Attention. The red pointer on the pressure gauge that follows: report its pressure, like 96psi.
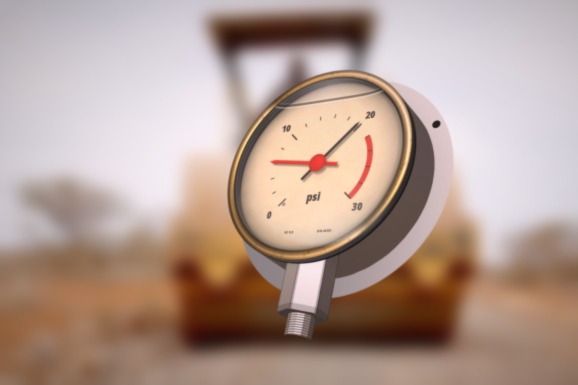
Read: 6psi
